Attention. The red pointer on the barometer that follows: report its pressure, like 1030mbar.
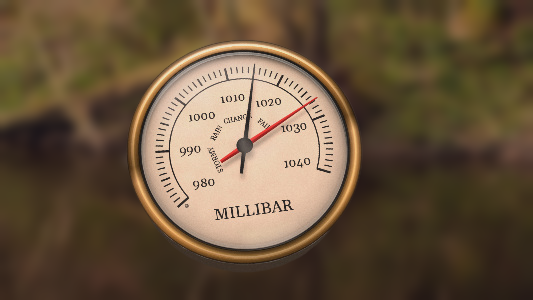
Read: 1027mbar
